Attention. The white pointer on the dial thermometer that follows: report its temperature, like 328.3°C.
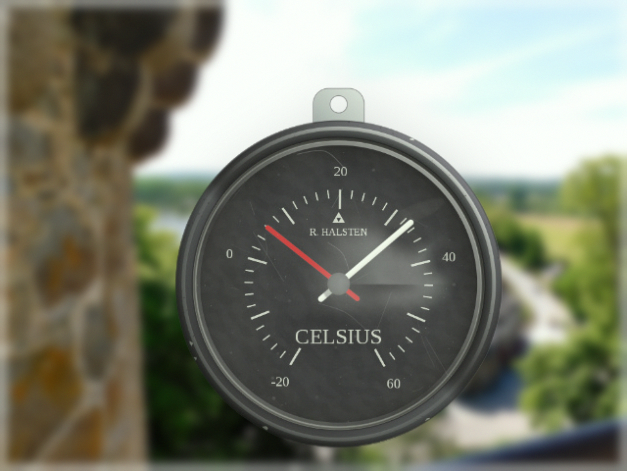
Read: 33°C
